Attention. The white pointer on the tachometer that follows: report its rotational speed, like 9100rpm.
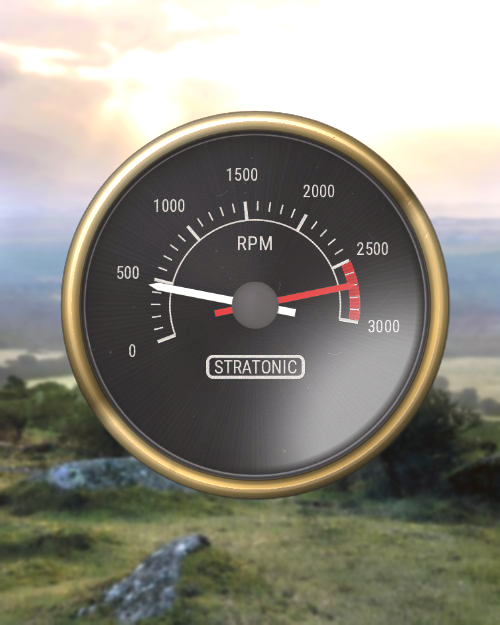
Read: 450rpm
